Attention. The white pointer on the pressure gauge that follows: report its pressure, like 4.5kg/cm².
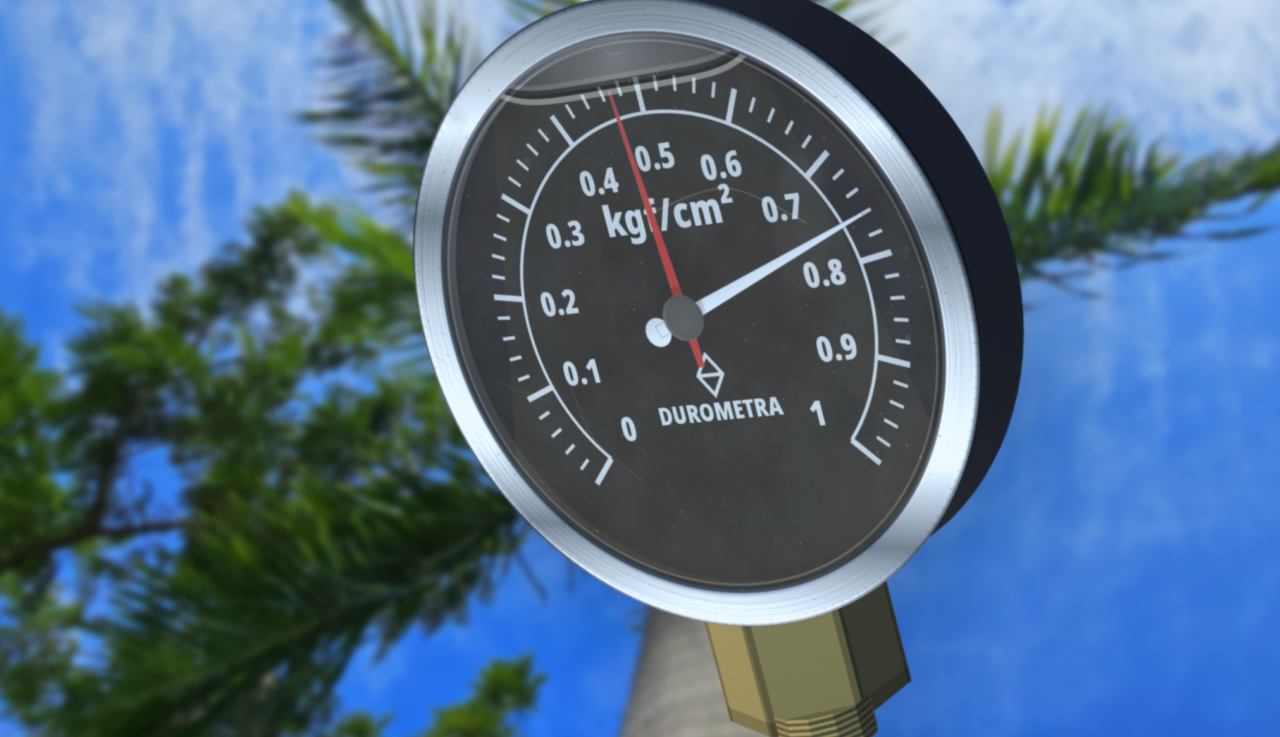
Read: 0.76kg/cm²
